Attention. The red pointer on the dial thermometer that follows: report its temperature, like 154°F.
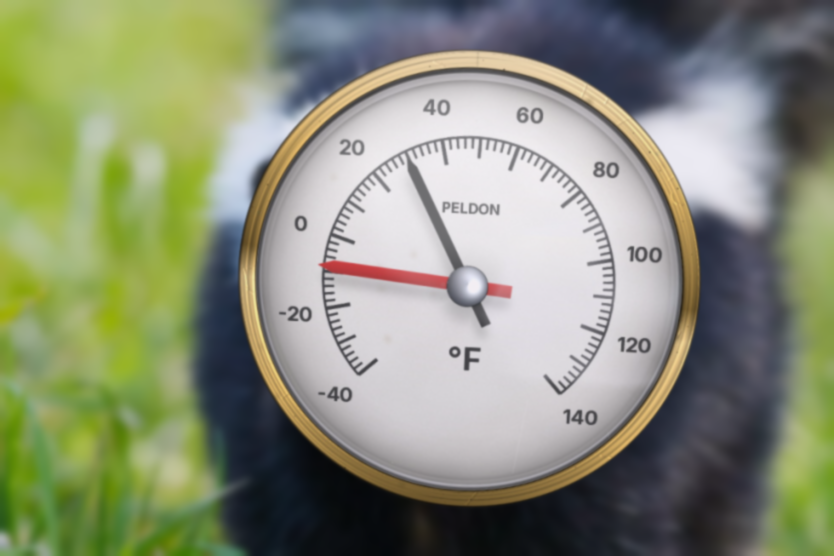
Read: -8°F
